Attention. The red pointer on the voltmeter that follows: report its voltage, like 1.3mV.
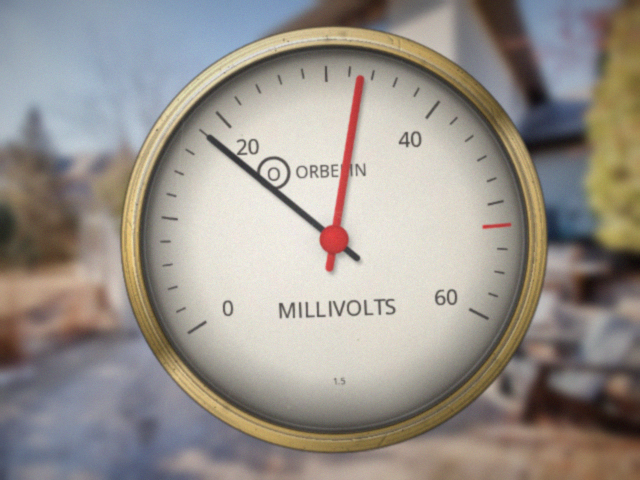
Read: 33mV
